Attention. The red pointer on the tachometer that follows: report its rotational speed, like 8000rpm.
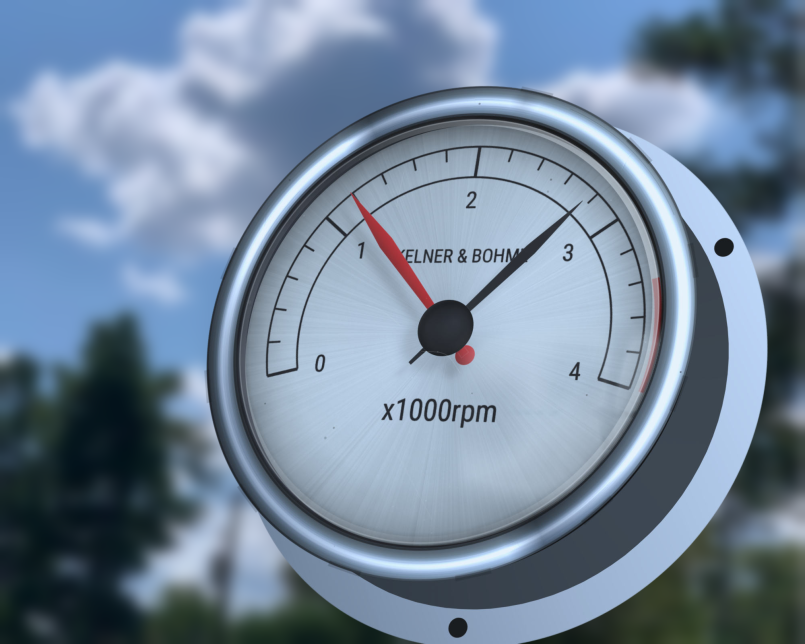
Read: 1200rpm
